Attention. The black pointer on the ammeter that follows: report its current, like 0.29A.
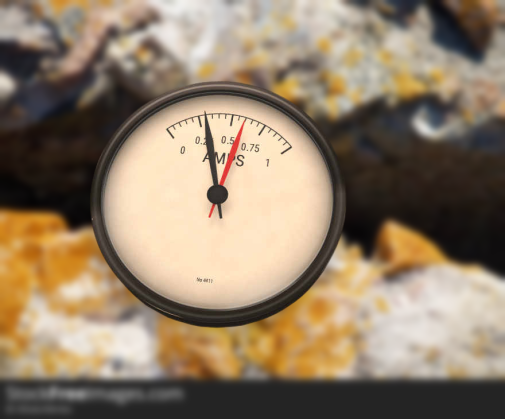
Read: 0.3A
